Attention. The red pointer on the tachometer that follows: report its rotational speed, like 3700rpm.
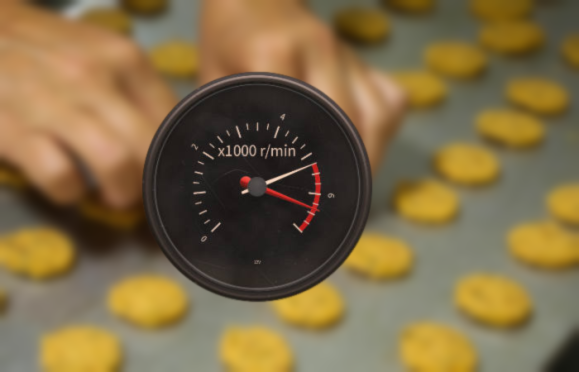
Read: 6375rpm
